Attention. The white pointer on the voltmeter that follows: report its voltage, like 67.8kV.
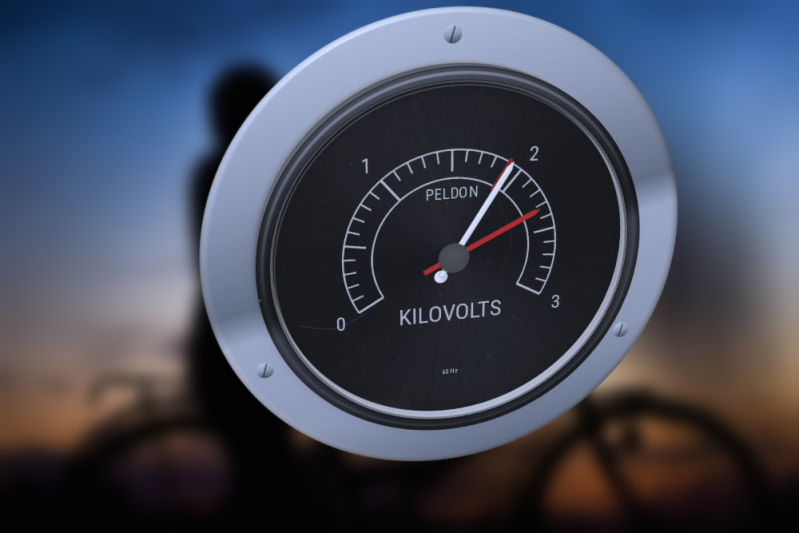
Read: 1.9kV
